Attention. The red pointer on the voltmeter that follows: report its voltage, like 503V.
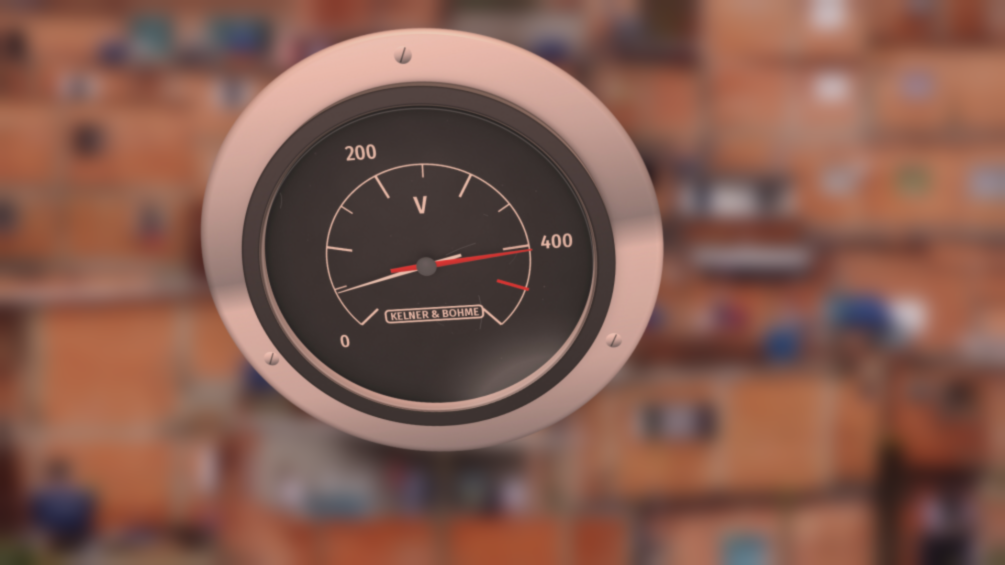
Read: 400V
